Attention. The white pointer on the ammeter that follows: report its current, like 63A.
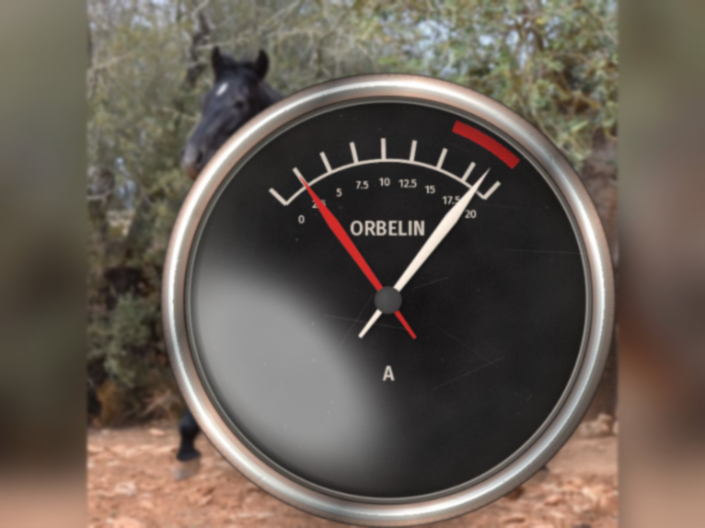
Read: 18.75A
